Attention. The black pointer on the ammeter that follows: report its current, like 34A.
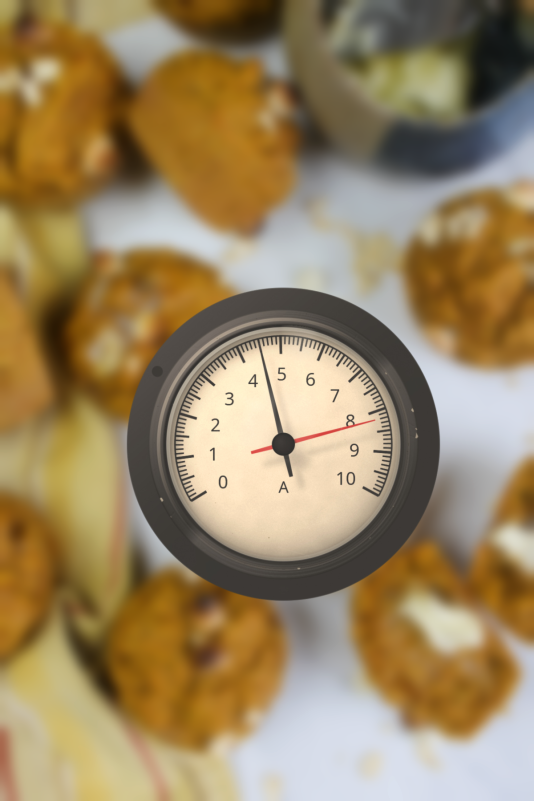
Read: 4.5A
